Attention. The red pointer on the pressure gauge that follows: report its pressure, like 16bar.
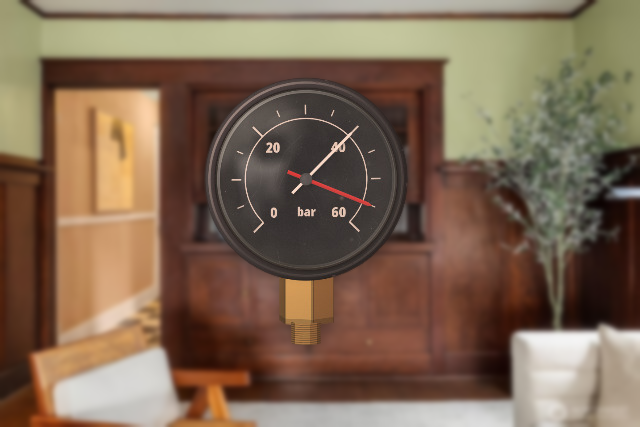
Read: 55bar
